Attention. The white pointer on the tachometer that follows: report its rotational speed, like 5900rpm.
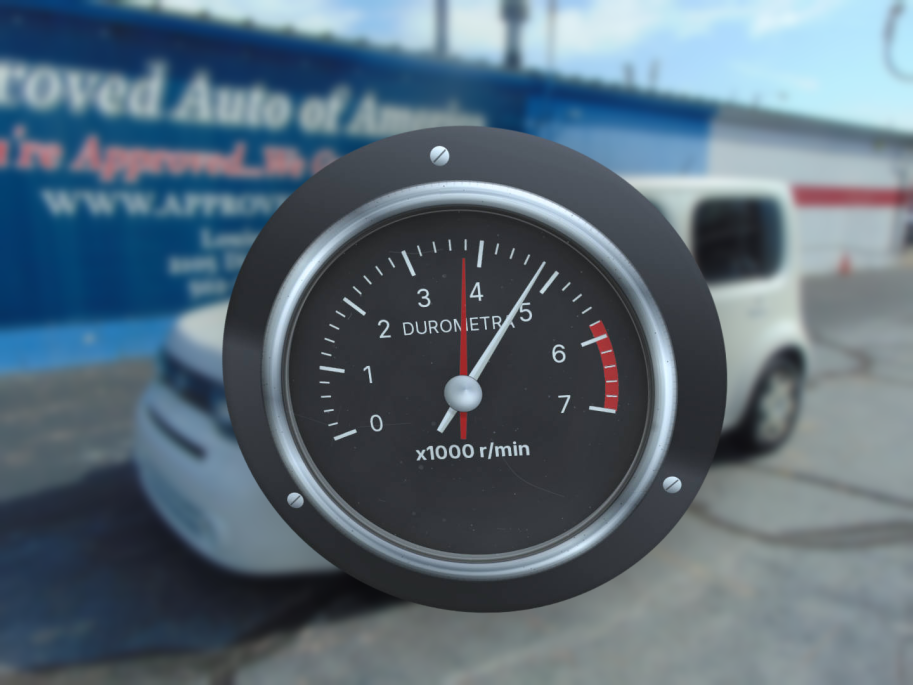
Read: 4800rpm
